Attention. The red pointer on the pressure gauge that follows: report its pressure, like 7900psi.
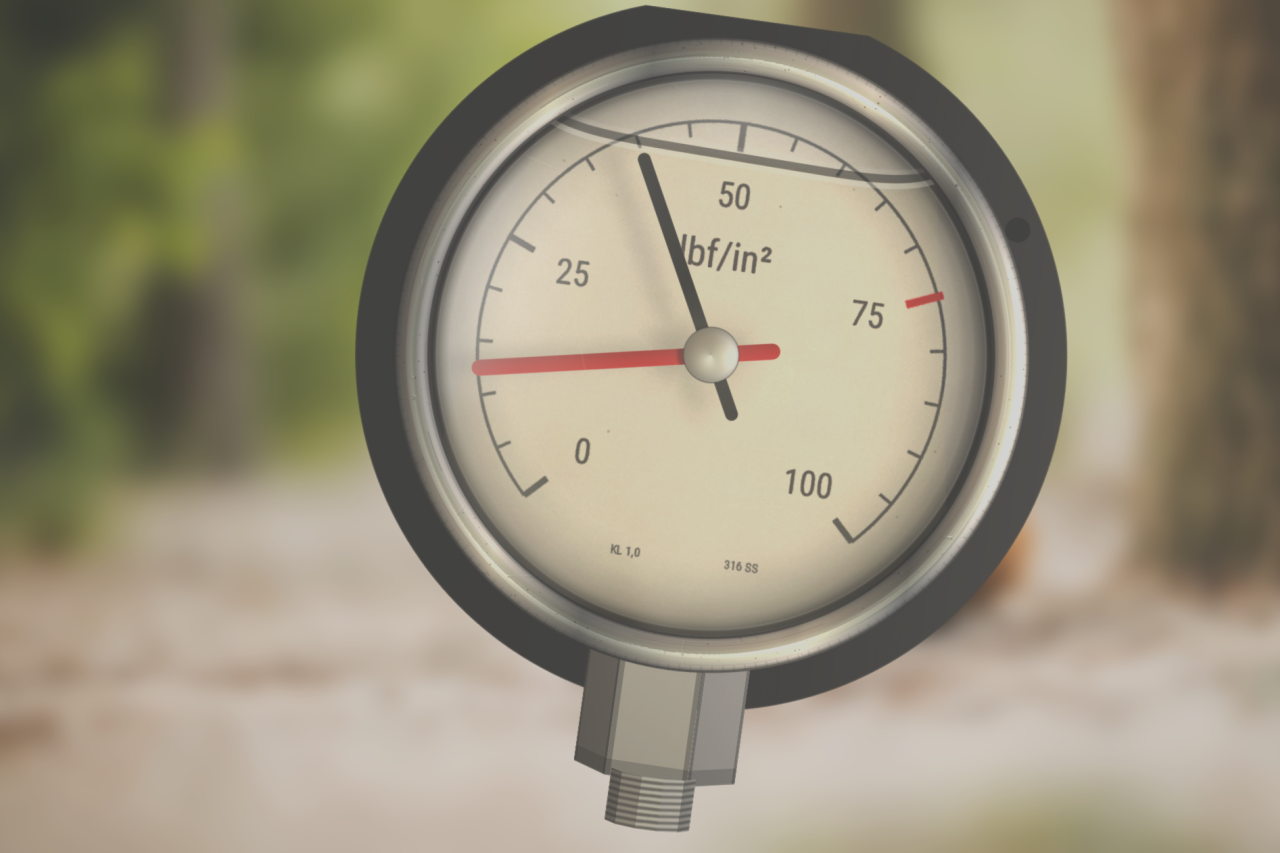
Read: 12.5psi
